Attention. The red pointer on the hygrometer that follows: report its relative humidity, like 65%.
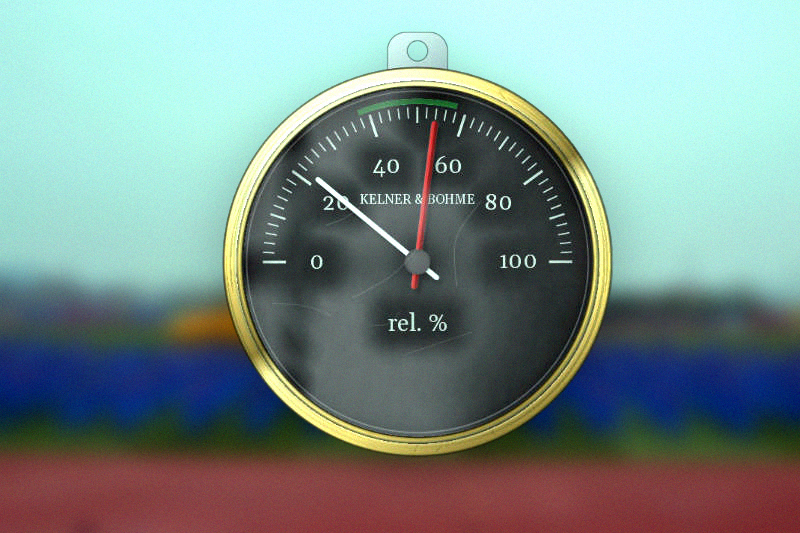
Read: 54%
